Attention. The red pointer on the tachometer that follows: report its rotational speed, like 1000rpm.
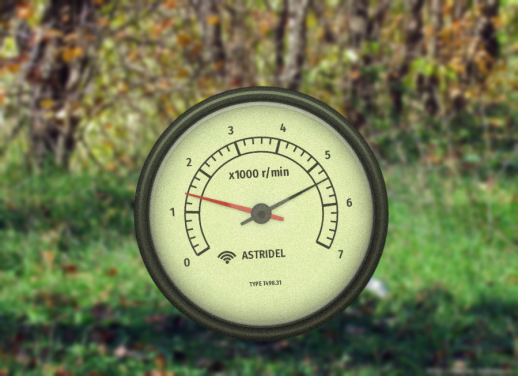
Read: 1400rpm
